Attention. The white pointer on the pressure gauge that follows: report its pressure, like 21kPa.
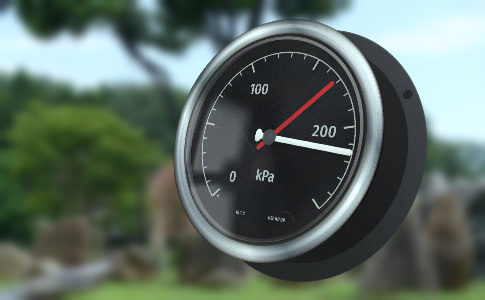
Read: 215kPa
